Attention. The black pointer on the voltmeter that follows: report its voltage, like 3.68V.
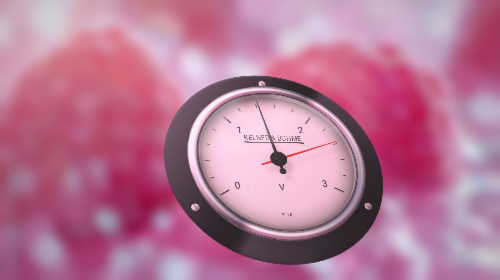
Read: 1.4V
